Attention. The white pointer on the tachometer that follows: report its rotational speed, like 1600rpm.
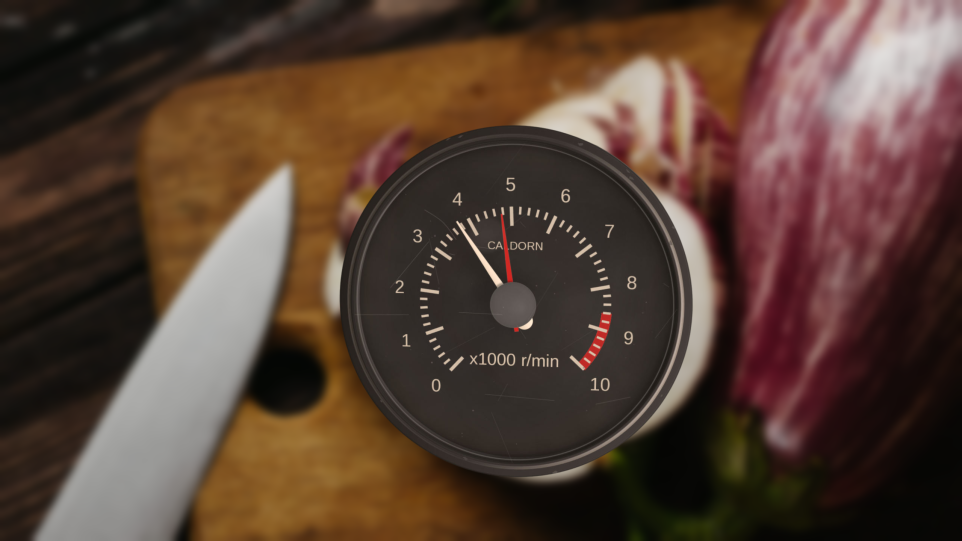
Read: 3800rpm
